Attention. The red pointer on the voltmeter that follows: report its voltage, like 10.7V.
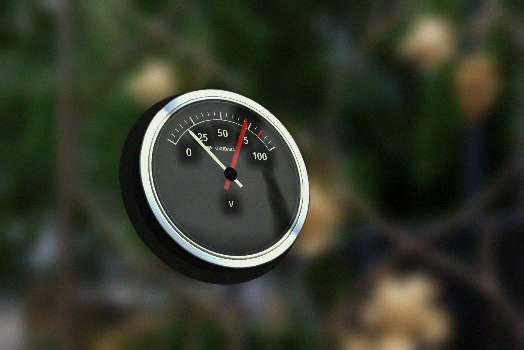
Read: 70V
